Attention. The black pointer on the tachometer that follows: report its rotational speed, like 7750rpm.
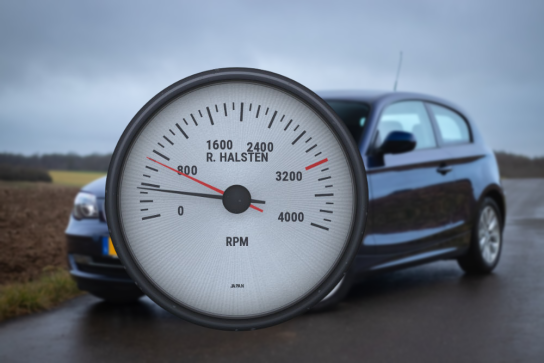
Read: 350rpm
